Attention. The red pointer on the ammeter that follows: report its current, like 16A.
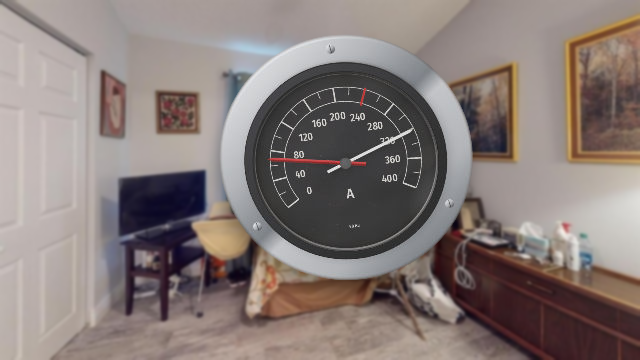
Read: 70A
